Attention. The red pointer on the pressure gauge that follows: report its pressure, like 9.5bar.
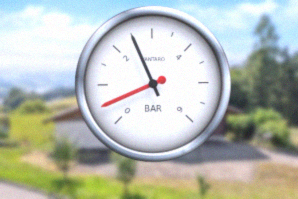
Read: 0.5bar
